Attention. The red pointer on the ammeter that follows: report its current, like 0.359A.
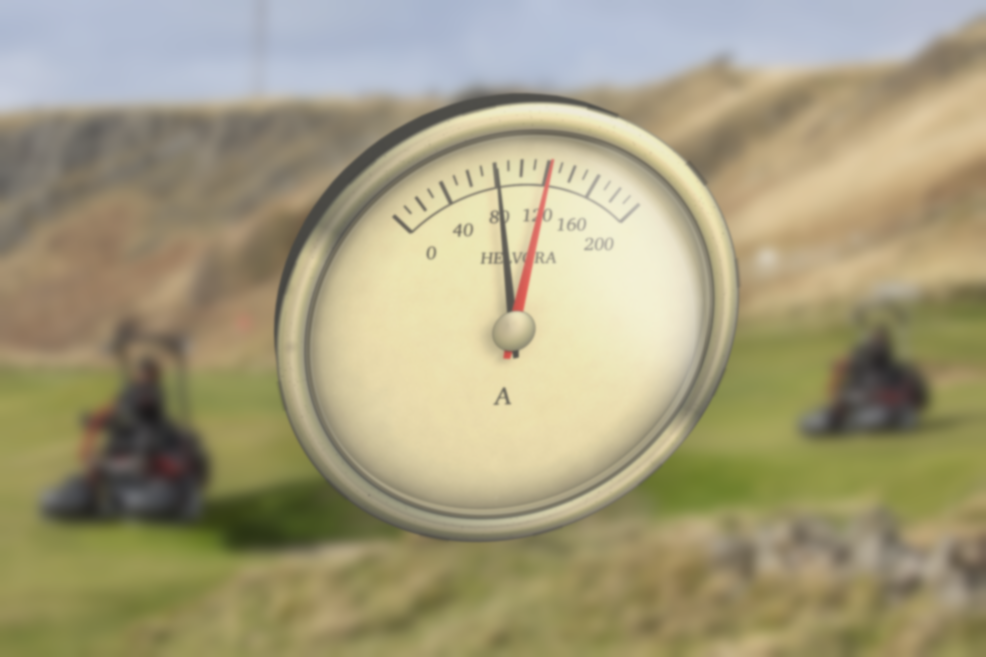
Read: 120A
